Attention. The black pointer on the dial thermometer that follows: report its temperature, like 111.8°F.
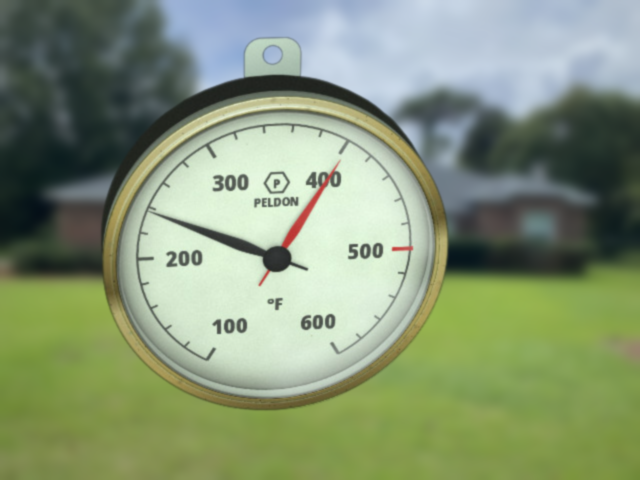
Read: 240°F
